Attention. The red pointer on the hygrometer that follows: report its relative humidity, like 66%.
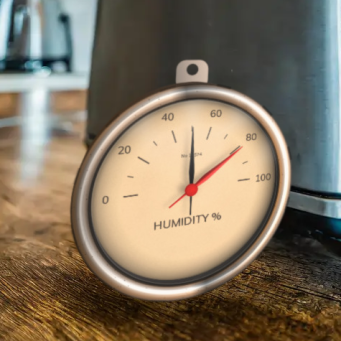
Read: 80%
